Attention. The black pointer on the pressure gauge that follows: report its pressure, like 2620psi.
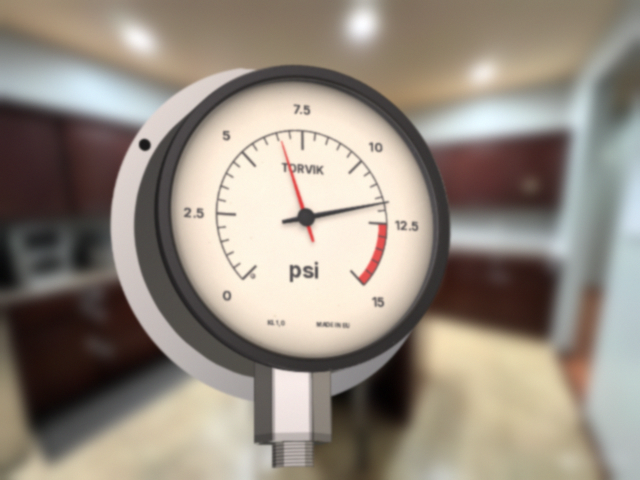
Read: 11.75psi
